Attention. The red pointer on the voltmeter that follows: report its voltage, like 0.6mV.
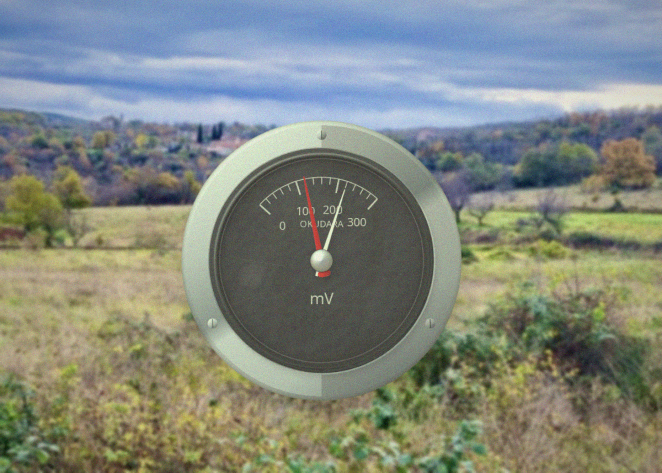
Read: 120mV
